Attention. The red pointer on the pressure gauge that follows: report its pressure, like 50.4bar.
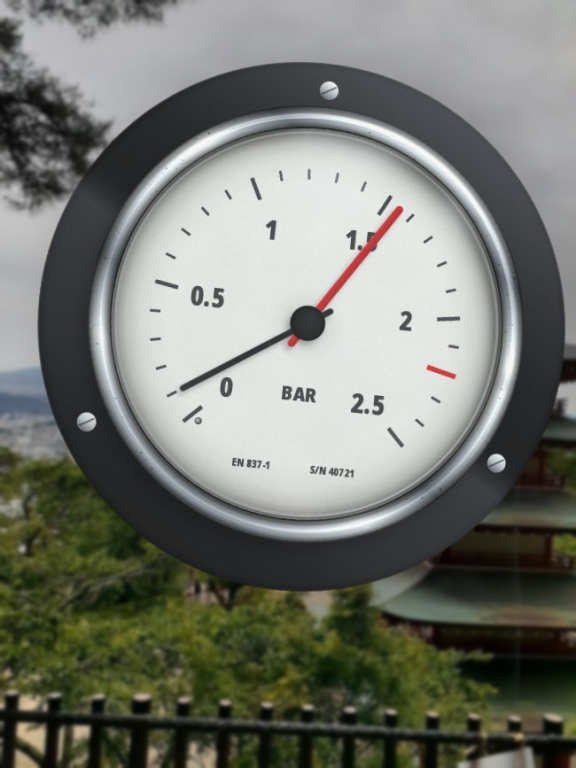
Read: 1.55bar
